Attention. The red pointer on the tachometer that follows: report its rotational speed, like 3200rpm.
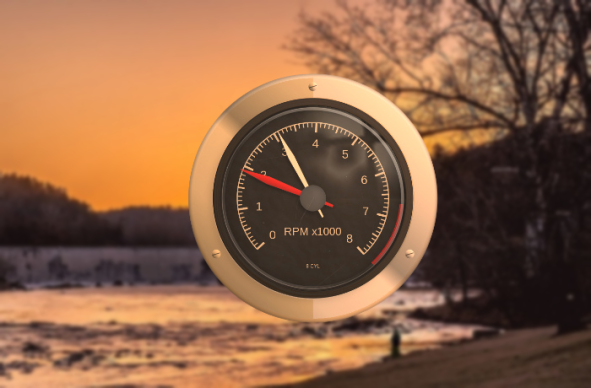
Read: 1900rpm
